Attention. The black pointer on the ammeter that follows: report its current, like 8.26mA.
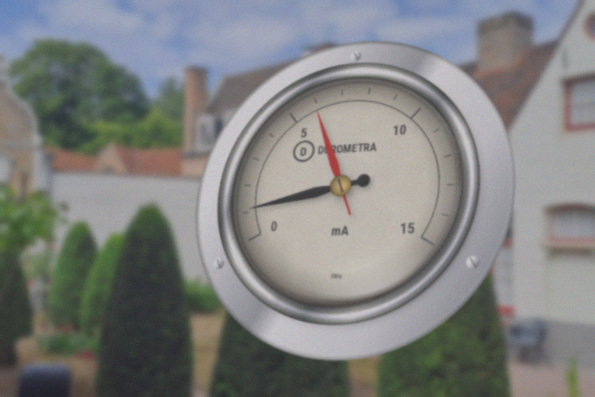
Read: 1mA
